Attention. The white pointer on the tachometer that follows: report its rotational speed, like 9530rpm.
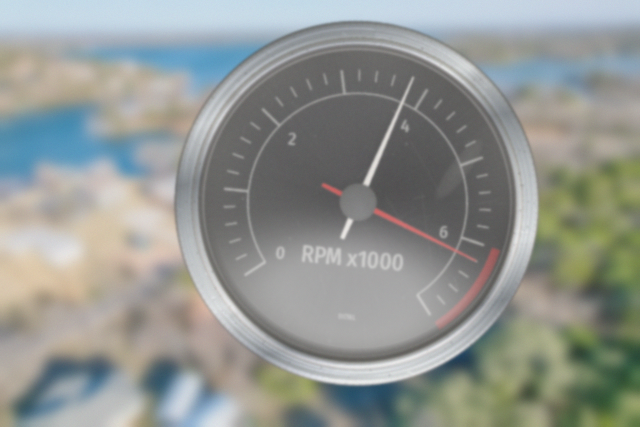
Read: 3800rpm
